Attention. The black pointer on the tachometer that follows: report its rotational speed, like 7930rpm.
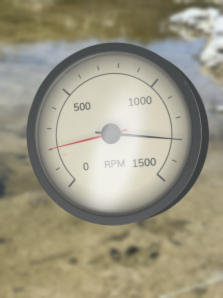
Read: 1300rpm
